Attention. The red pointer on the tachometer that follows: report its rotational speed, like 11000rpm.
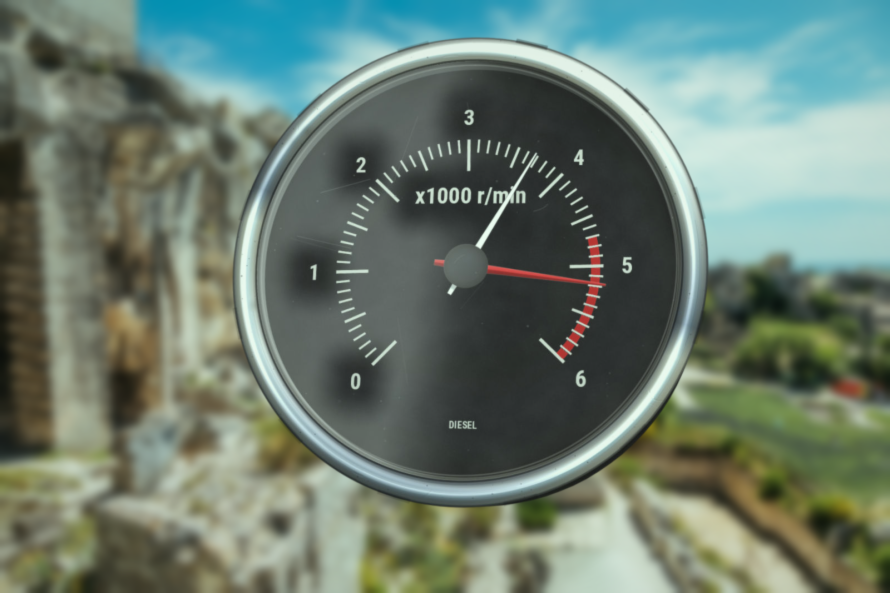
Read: 5200rpm
